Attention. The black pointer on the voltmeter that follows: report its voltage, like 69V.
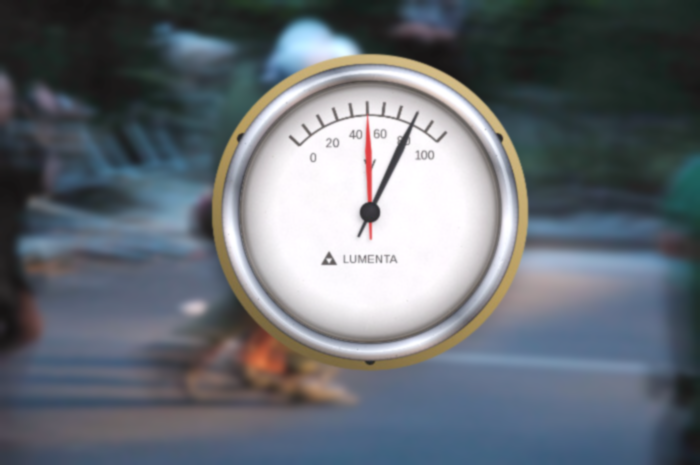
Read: 80V
